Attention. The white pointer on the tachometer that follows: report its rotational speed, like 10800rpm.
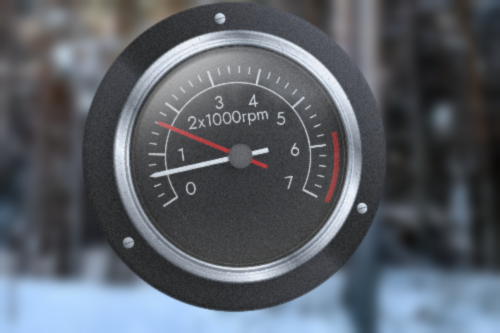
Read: 600rpm
